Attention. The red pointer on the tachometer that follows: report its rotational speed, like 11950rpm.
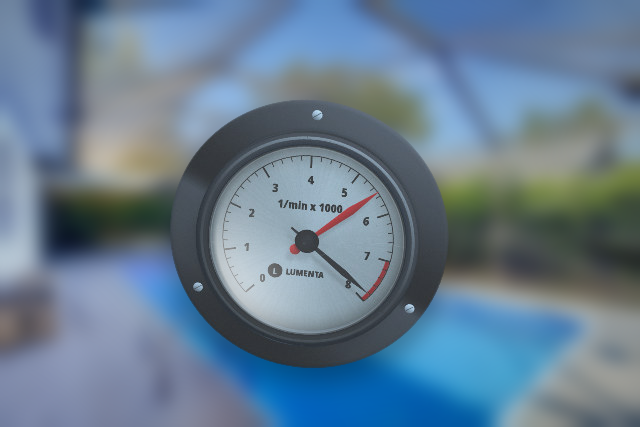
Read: 5500rpm
